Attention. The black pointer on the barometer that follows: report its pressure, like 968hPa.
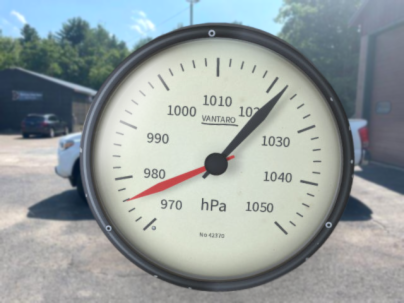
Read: 1022hPa
